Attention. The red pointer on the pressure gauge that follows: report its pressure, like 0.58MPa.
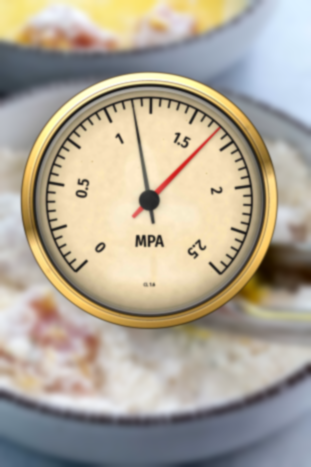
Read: 1.65MPa
